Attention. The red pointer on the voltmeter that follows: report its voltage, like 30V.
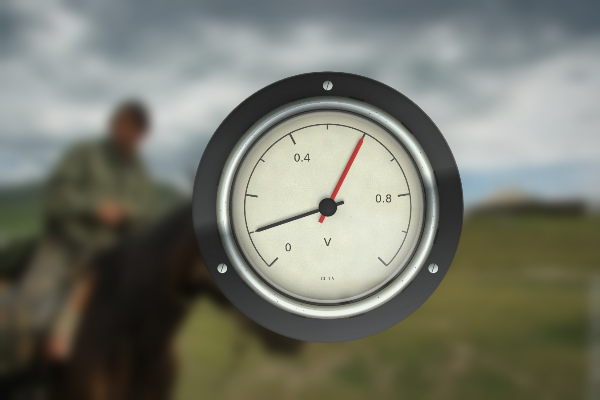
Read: 0.6V
